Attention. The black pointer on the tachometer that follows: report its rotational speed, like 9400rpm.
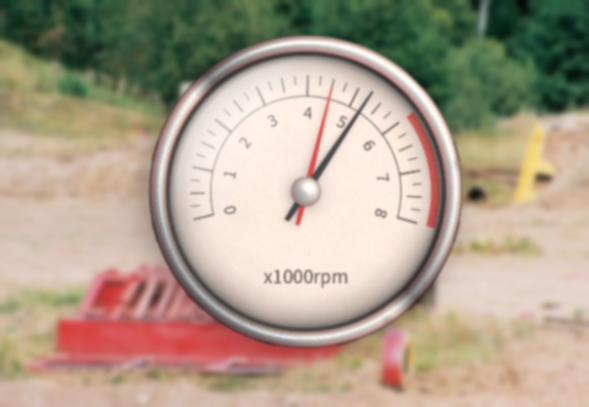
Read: 5250rpm
